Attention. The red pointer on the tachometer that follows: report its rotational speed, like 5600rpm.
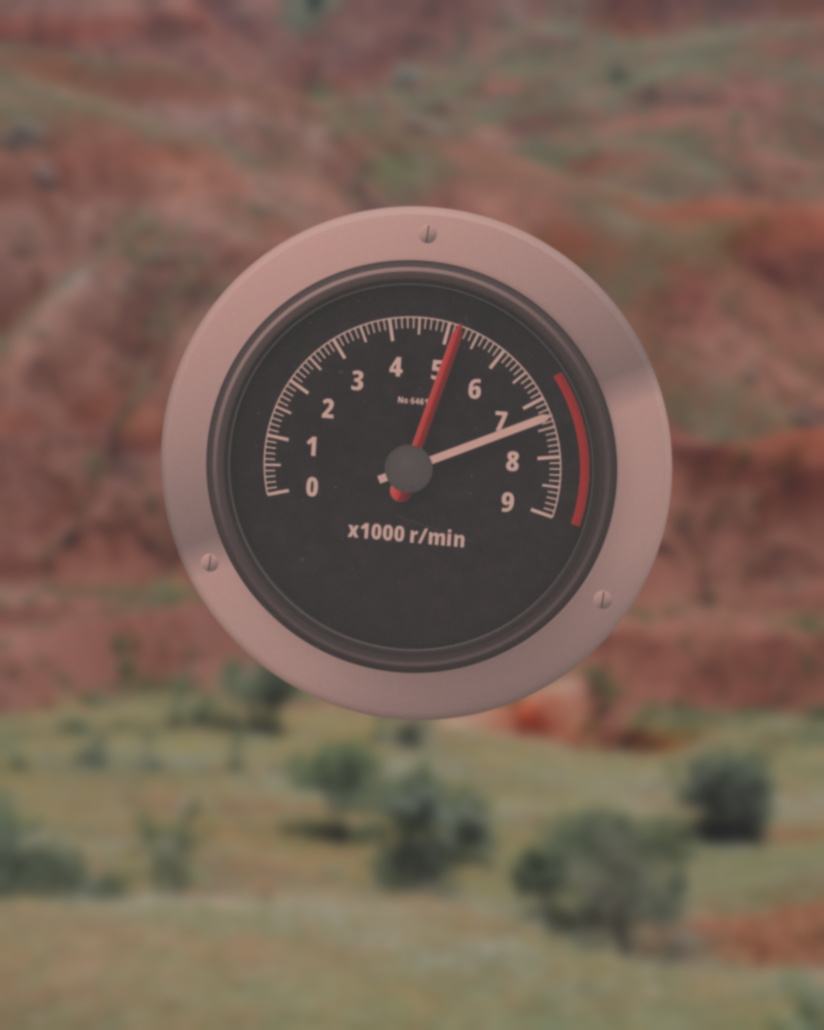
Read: 5200rpm
